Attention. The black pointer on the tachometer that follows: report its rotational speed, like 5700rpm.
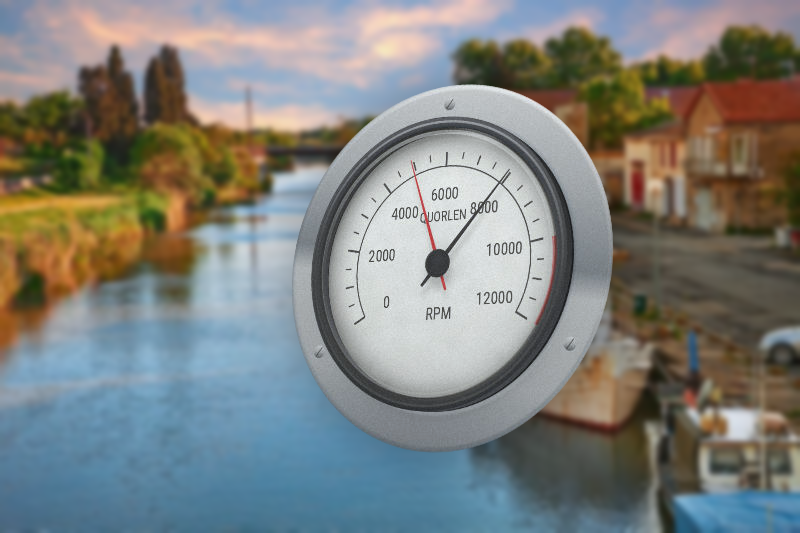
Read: 8000rpm
